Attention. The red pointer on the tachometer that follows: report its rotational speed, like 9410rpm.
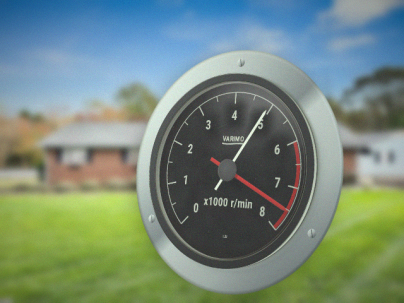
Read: 7500rpm
